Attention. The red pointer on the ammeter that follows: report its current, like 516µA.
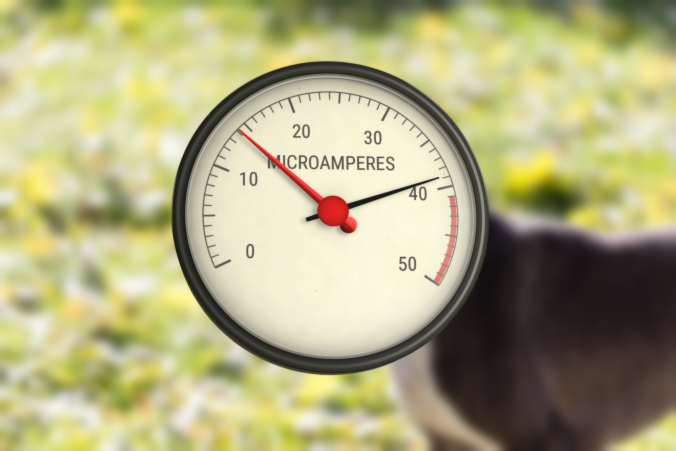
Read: 14µA
